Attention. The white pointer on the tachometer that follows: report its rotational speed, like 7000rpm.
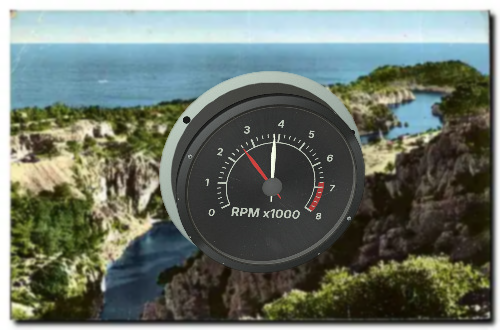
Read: 3800rpm
